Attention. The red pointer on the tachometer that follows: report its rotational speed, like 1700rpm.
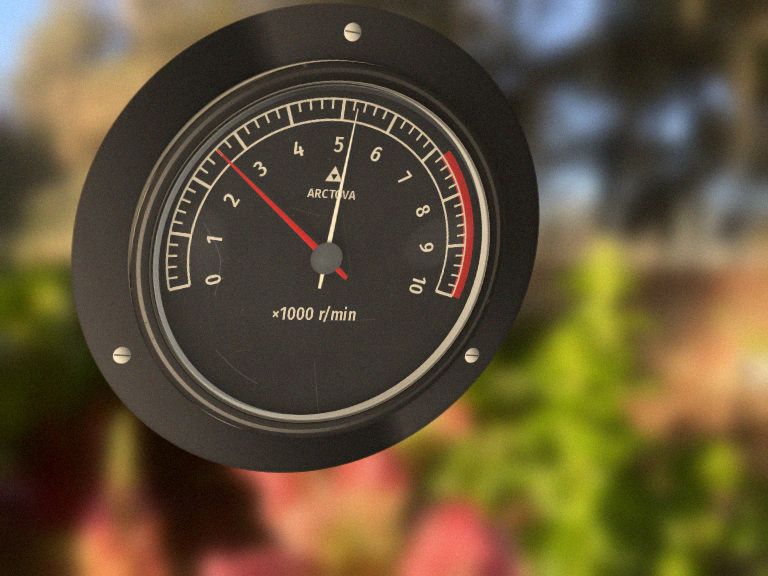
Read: 2600rpm
